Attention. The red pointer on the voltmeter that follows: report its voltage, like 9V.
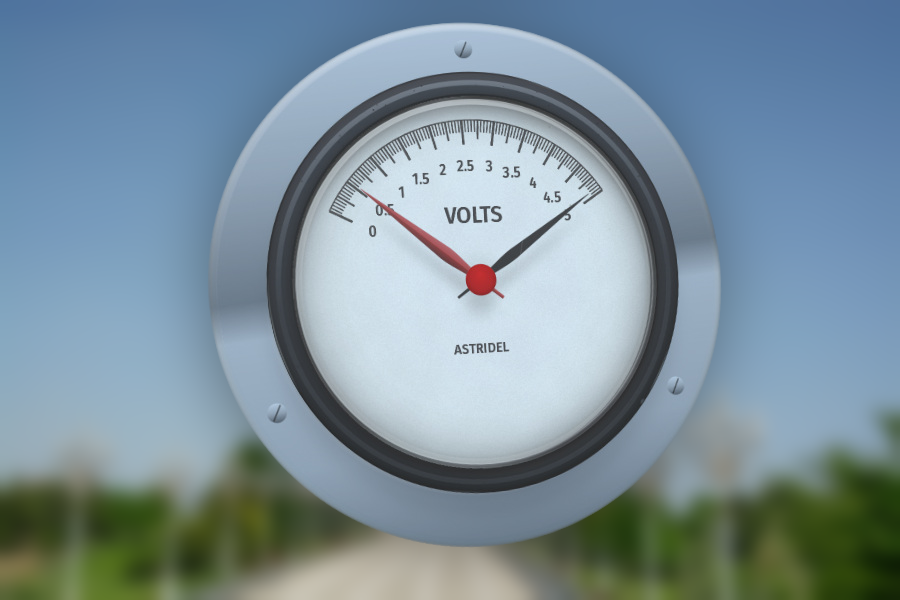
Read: 0.5V
